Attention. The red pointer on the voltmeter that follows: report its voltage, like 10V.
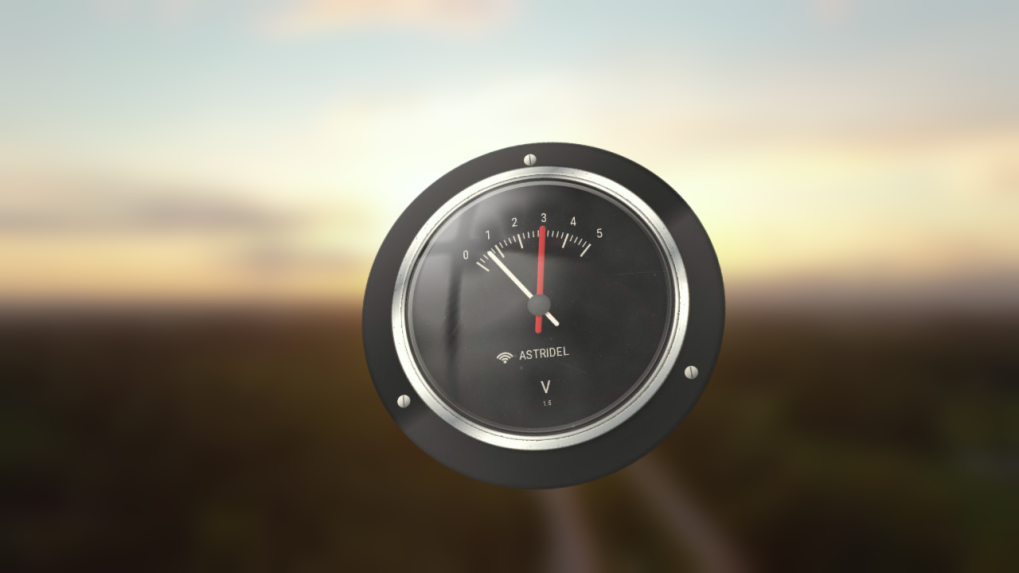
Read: 3V
